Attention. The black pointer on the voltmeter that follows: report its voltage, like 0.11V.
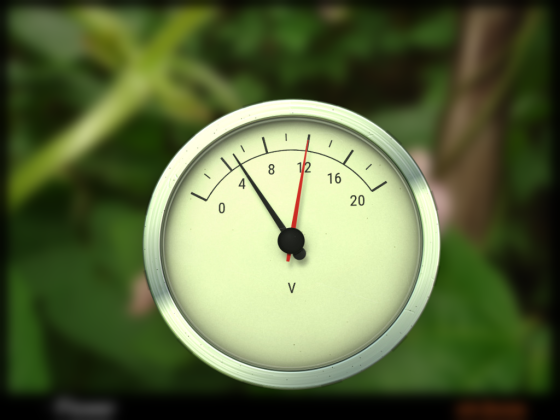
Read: 5V
